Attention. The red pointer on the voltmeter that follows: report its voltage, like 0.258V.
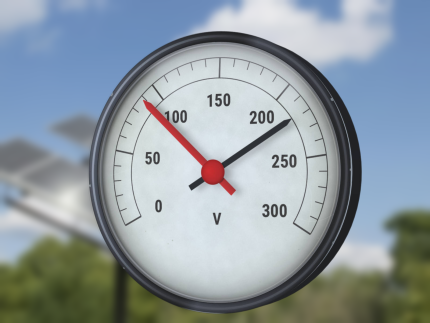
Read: 90V
